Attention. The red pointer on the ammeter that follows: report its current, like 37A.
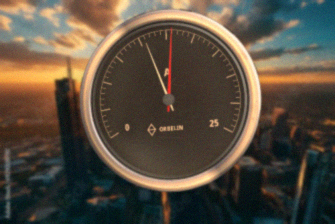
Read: 13A
